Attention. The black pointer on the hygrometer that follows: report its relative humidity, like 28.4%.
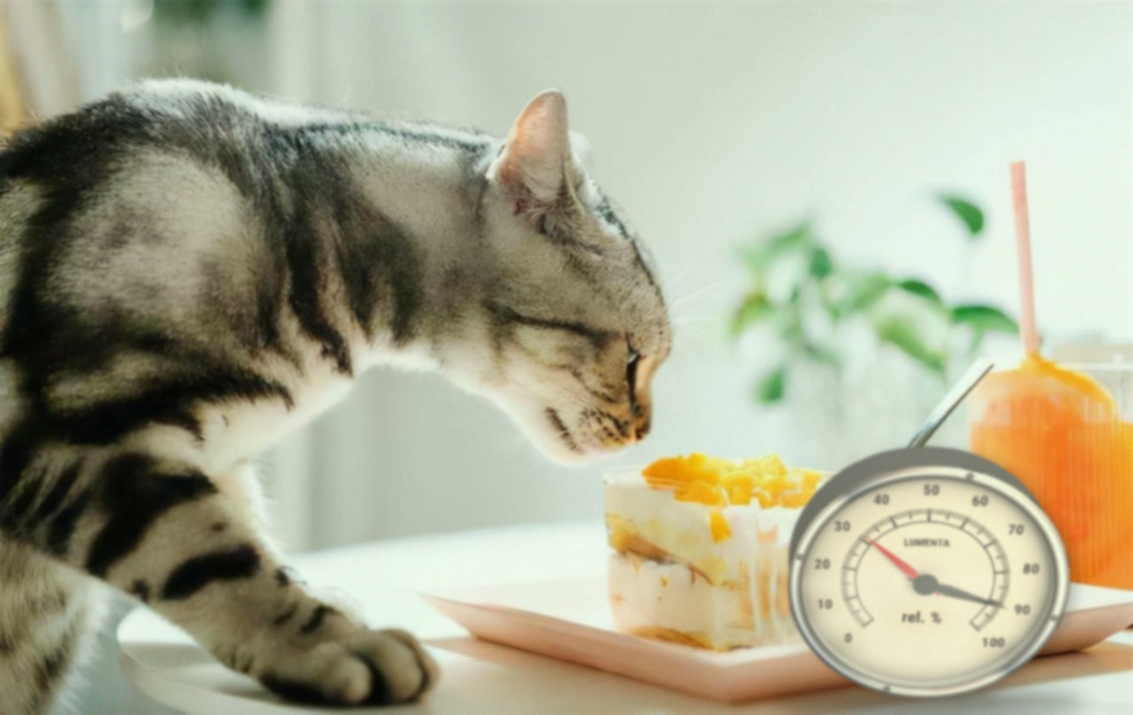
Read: 90%
